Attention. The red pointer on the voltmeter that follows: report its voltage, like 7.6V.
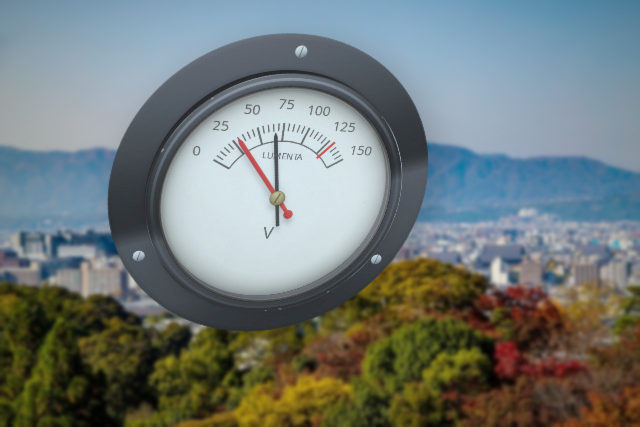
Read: 30V
